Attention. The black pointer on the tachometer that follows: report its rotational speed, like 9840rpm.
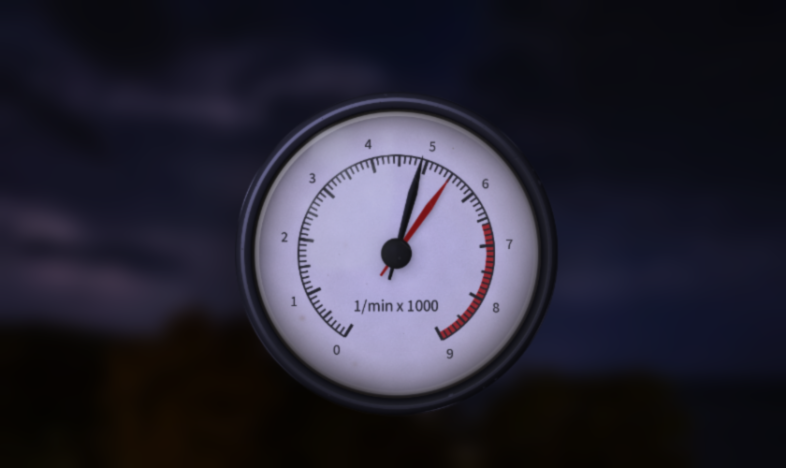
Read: 4900rpm
